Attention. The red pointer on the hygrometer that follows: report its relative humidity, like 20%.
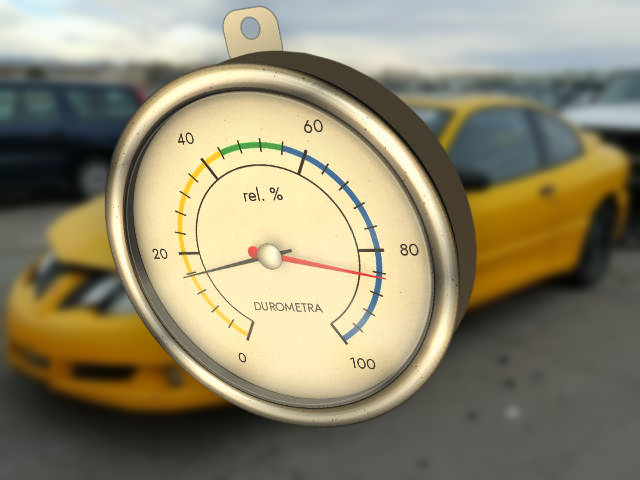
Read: 84%
